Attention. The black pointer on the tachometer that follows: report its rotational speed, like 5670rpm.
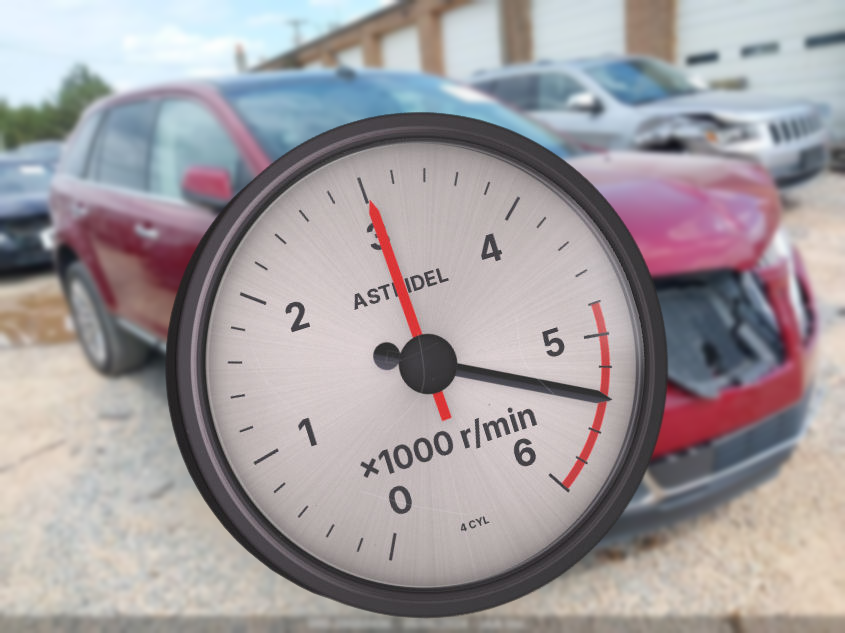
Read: 5400rpm
